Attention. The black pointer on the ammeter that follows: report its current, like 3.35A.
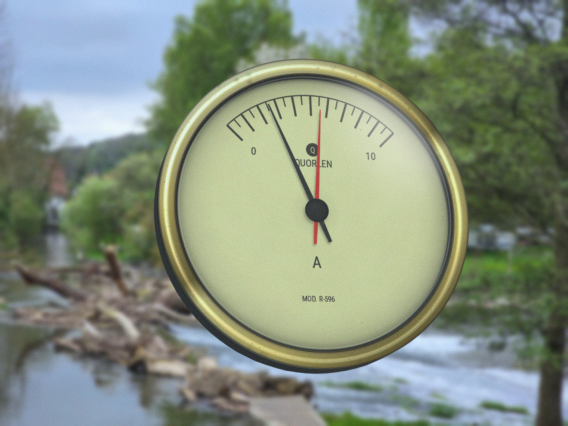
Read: 2.5A
